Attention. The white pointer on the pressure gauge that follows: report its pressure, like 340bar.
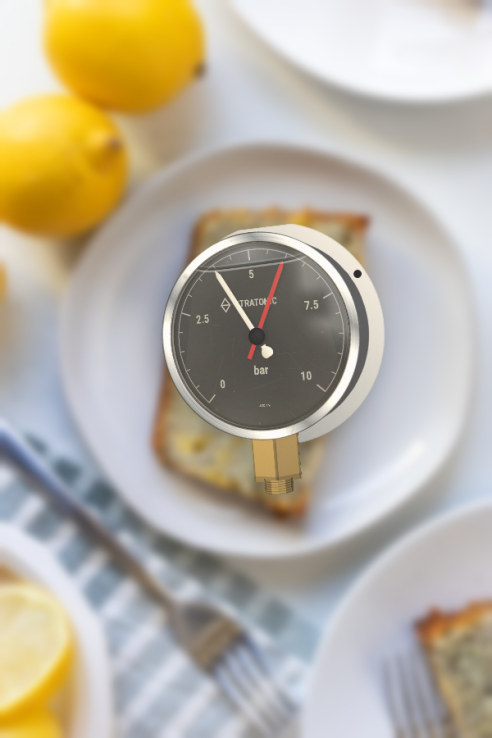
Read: 4bar
